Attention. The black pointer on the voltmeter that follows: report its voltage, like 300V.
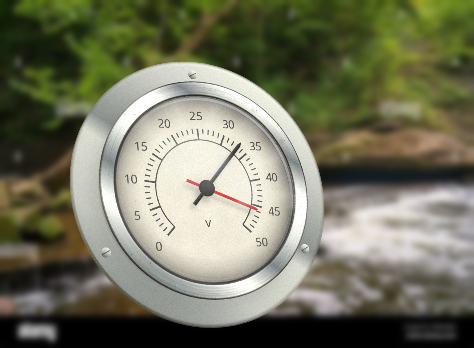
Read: 33V
